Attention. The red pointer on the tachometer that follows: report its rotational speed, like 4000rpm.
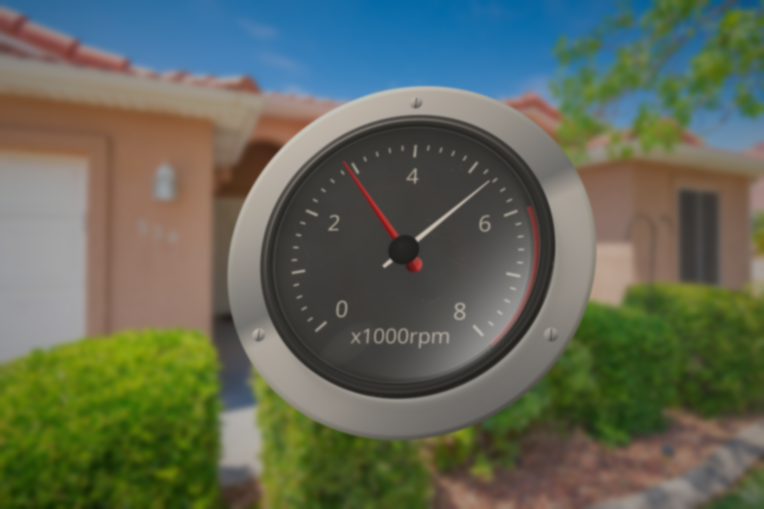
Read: 2900rpm
